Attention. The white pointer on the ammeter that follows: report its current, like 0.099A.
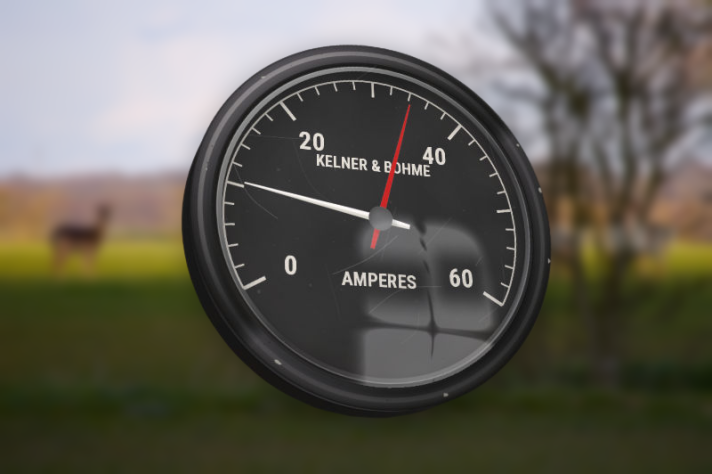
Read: 10A
